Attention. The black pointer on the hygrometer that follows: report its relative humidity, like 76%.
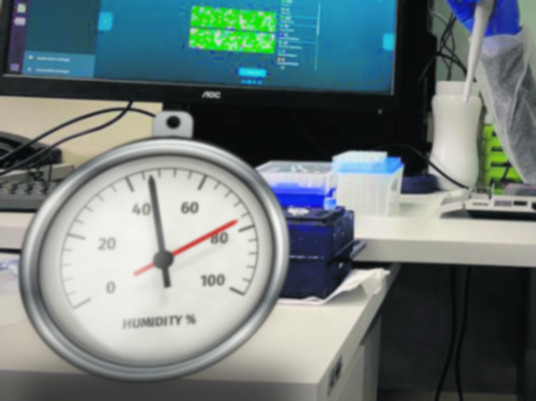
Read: 46%
